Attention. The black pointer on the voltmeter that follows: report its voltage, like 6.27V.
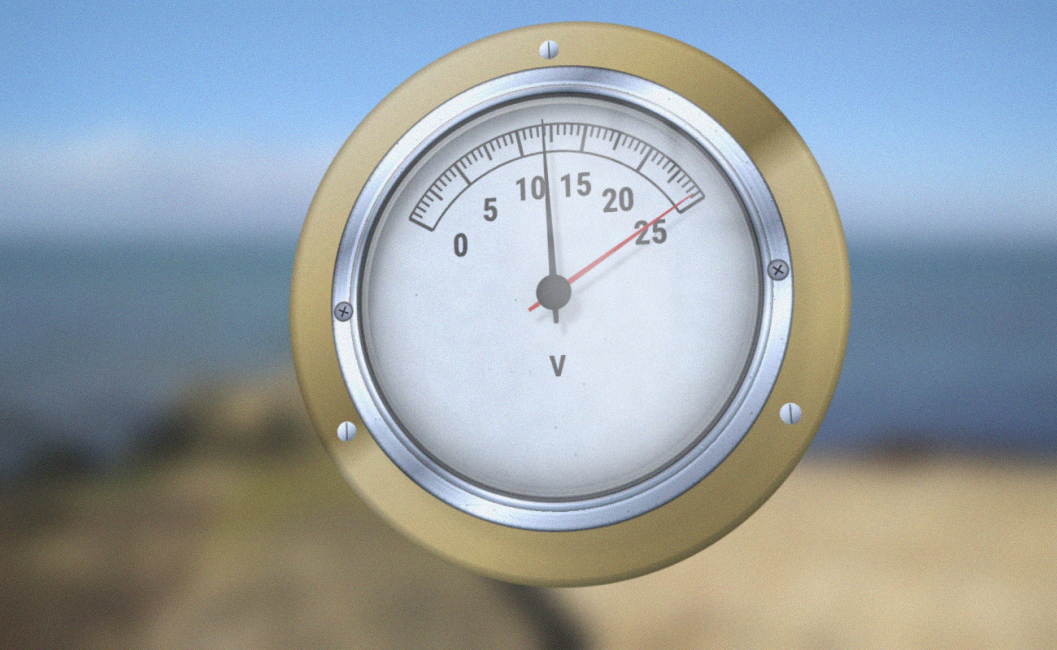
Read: 12V
